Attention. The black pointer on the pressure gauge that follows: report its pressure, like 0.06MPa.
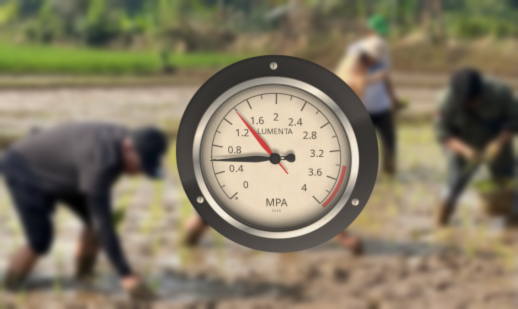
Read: 0.6MPa
